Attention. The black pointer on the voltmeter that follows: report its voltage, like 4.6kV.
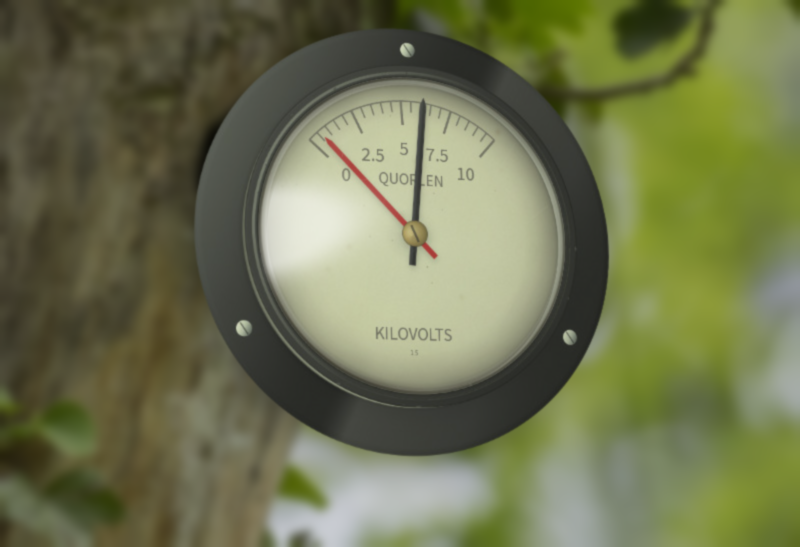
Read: 6kV
